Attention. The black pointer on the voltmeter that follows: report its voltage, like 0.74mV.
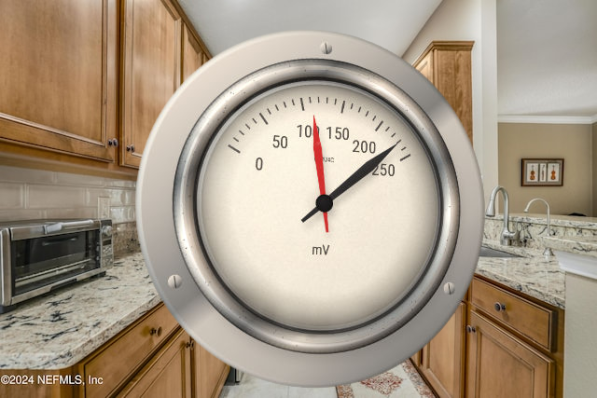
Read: 230mV
